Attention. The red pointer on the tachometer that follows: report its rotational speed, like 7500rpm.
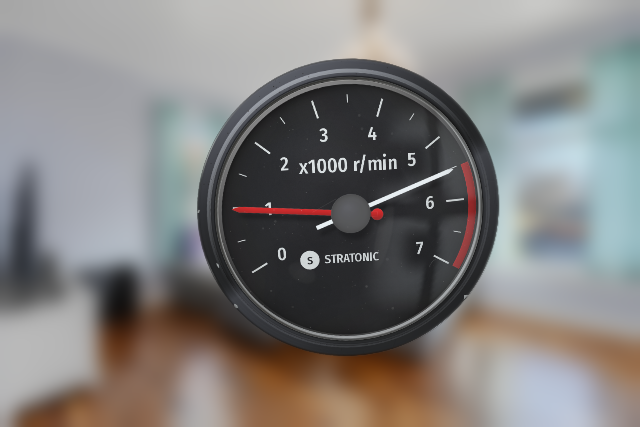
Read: 1000rpm
